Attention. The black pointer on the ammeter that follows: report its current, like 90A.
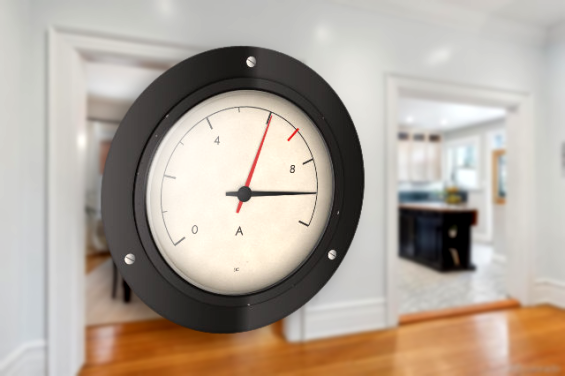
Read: 9A
